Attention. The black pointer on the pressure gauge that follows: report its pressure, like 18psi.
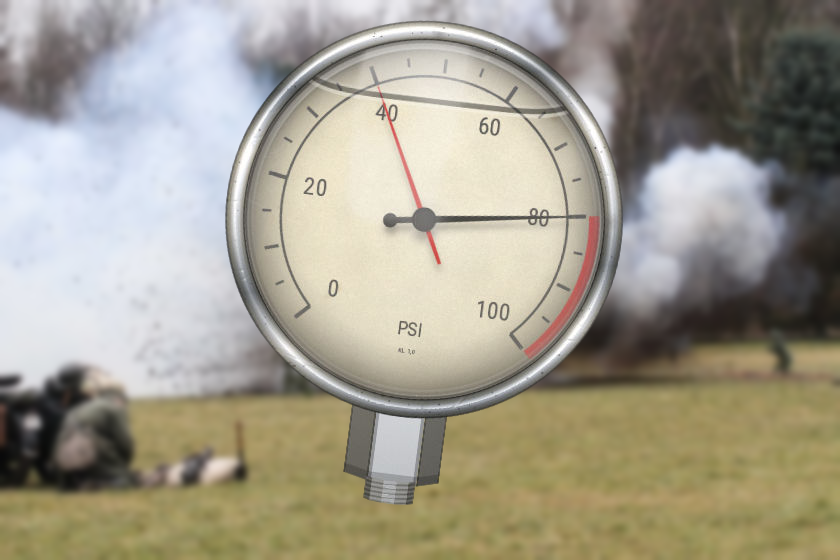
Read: 80psi
